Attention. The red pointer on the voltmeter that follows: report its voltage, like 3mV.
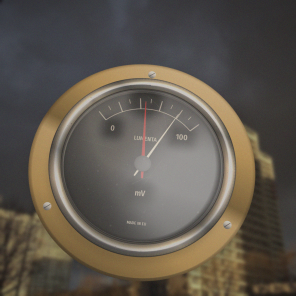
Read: 45mV
